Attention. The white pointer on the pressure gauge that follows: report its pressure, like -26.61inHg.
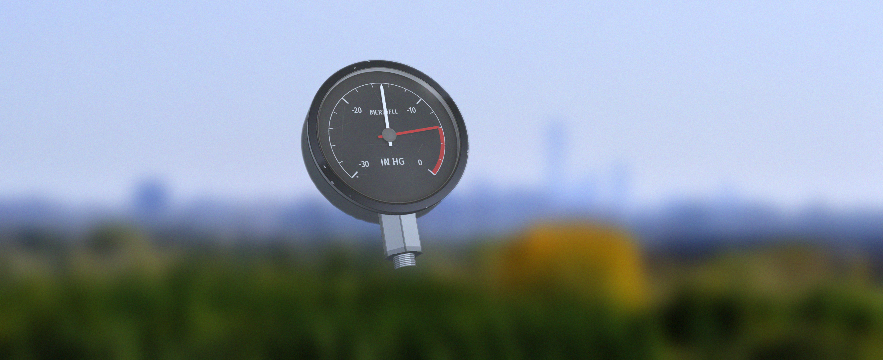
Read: -15inHg
